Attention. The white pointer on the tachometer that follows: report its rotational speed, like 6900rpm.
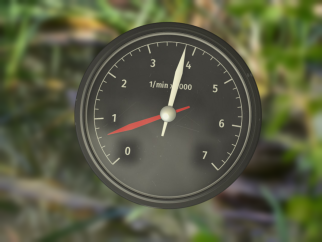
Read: 3800rpm
